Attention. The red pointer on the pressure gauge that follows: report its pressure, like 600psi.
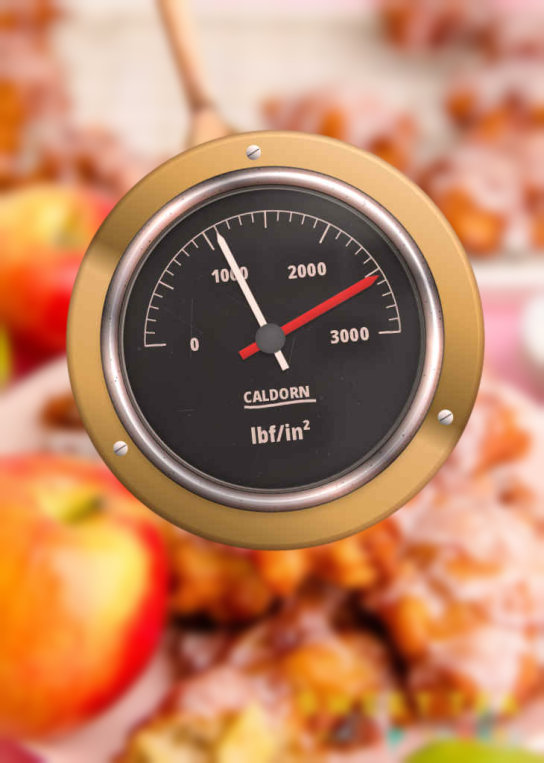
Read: 2550psi
